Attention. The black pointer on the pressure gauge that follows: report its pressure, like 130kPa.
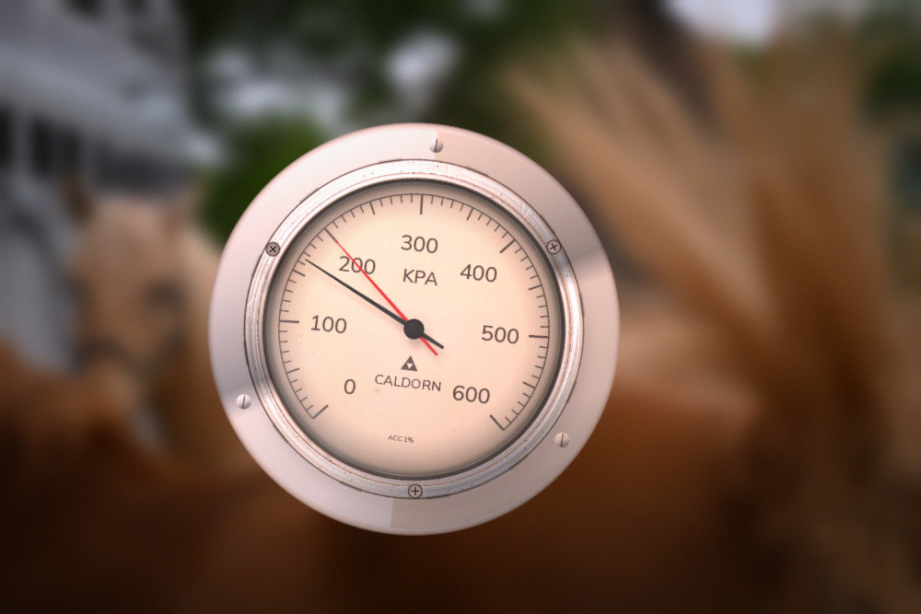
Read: 165kPa
